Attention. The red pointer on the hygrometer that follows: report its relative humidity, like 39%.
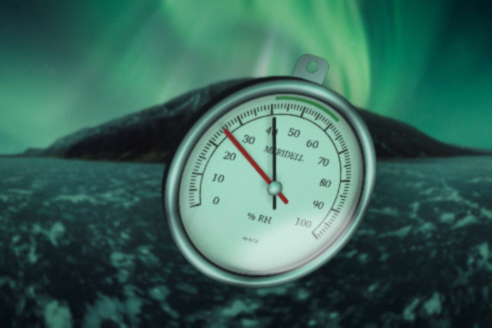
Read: 25%
